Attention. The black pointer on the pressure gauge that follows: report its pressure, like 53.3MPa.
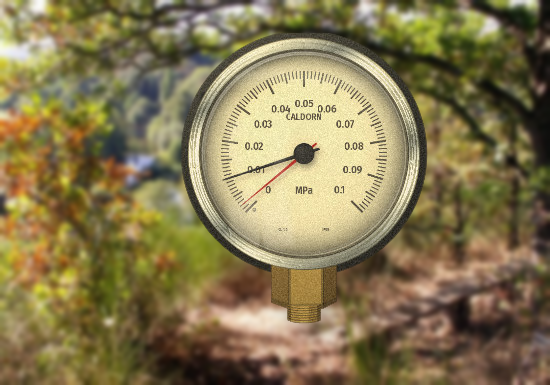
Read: 0.01MPa
